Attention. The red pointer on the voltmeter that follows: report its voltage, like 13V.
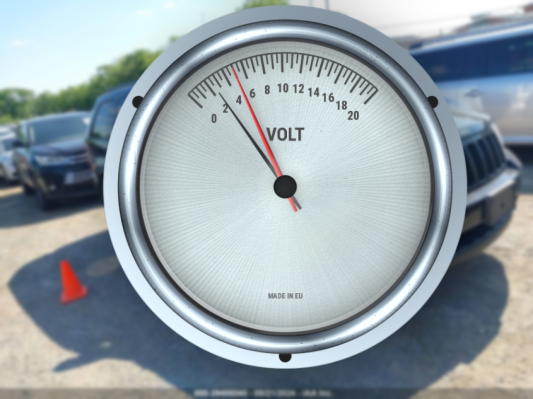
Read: 5V
